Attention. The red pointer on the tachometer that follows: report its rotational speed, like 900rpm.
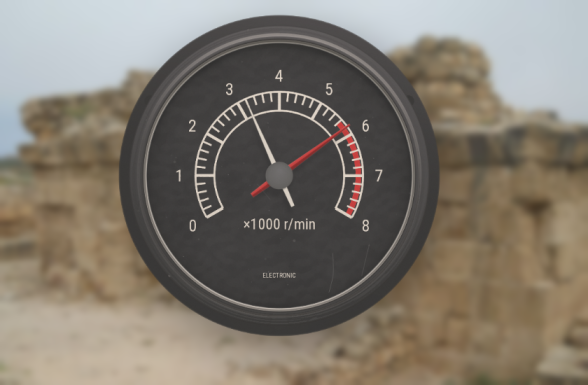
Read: 5800rpm
